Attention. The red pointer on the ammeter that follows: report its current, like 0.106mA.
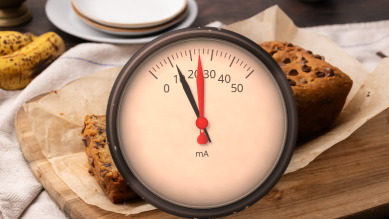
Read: 24mA
